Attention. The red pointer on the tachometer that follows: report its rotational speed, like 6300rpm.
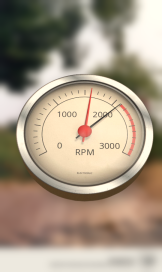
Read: 1600rpm
